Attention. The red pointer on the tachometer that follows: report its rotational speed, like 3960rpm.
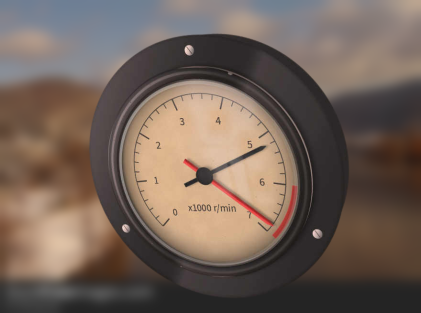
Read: 6800rpm
